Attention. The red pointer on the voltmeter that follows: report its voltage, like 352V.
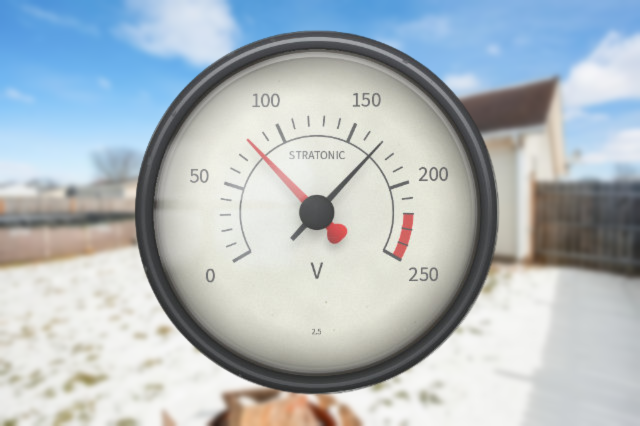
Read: 80V
